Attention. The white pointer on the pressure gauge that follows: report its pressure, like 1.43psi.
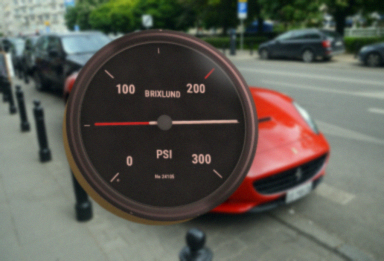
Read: 250psi
